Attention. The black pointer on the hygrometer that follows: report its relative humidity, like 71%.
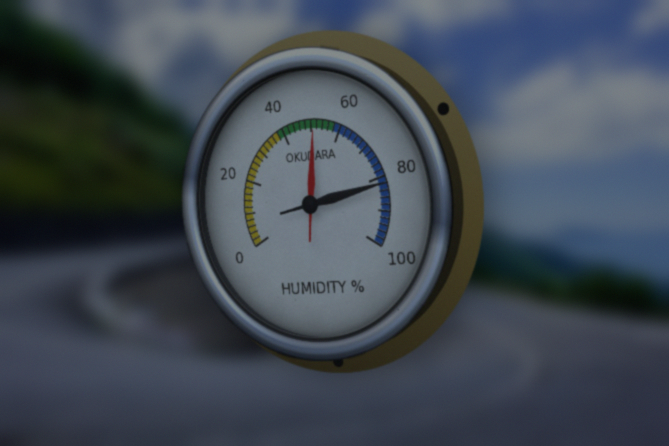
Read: 82%
